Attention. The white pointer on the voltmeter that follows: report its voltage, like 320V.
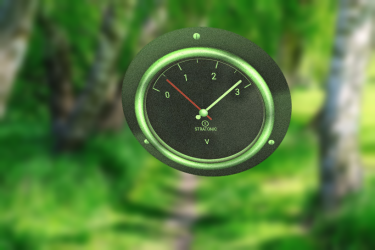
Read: 2.75V
